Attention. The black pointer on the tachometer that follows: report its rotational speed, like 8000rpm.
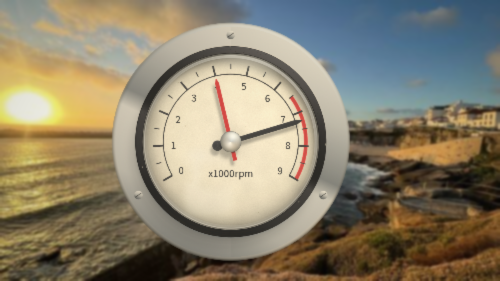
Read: 7250rpm
